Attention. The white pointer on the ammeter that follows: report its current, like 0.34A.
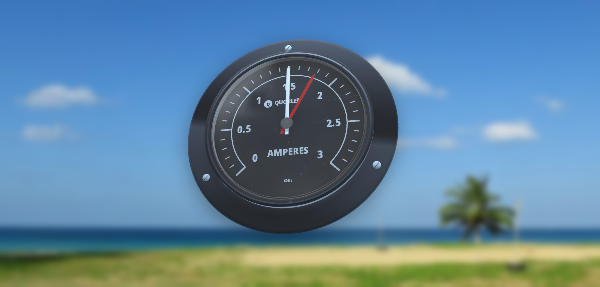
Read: 1.5A
